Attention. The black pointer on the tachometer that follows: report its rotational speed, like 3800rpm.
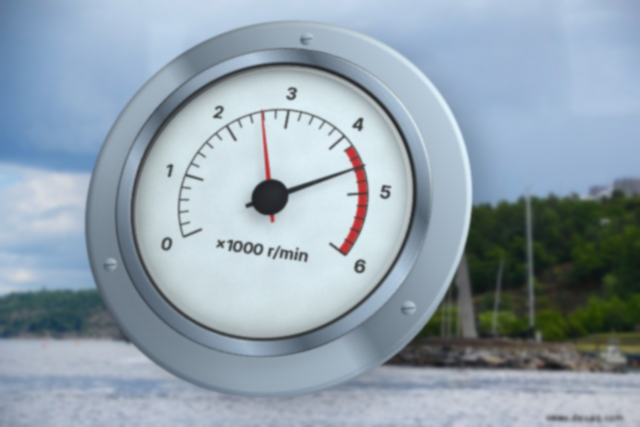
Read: 4600rpm
